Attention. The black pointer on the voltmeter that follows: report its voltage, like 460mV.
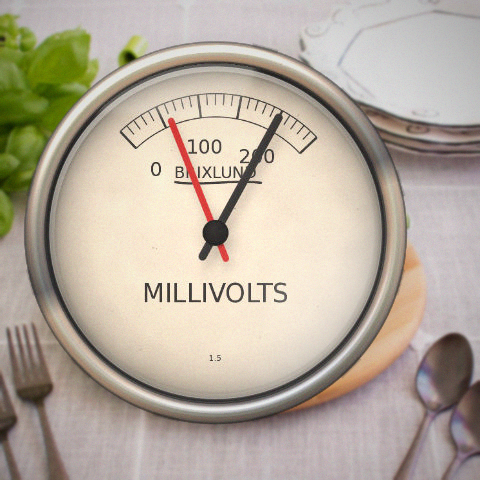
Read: 200mV
